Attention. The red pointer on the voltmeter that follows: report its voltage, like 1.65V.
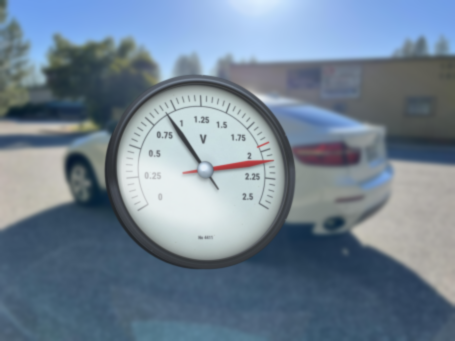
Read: 2.1V
